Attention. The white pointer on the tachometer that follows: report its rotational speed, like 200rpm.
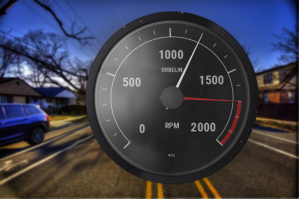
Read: 1200rpm
